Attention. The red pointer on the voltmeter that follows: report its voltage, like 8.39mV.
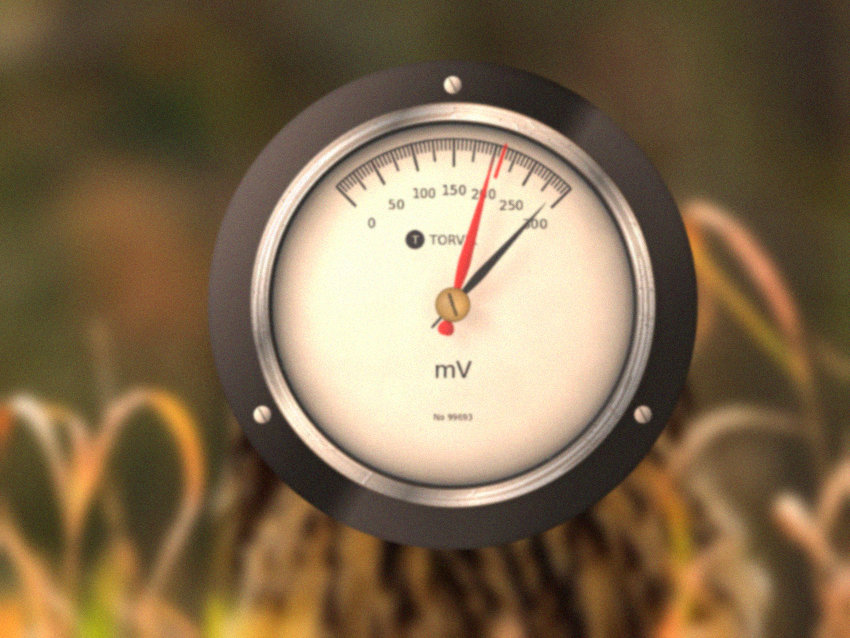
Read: 200mV
